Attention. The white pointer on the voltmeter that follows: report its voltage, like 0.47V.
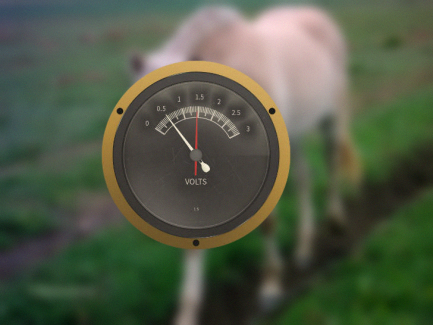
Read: 0.5V
